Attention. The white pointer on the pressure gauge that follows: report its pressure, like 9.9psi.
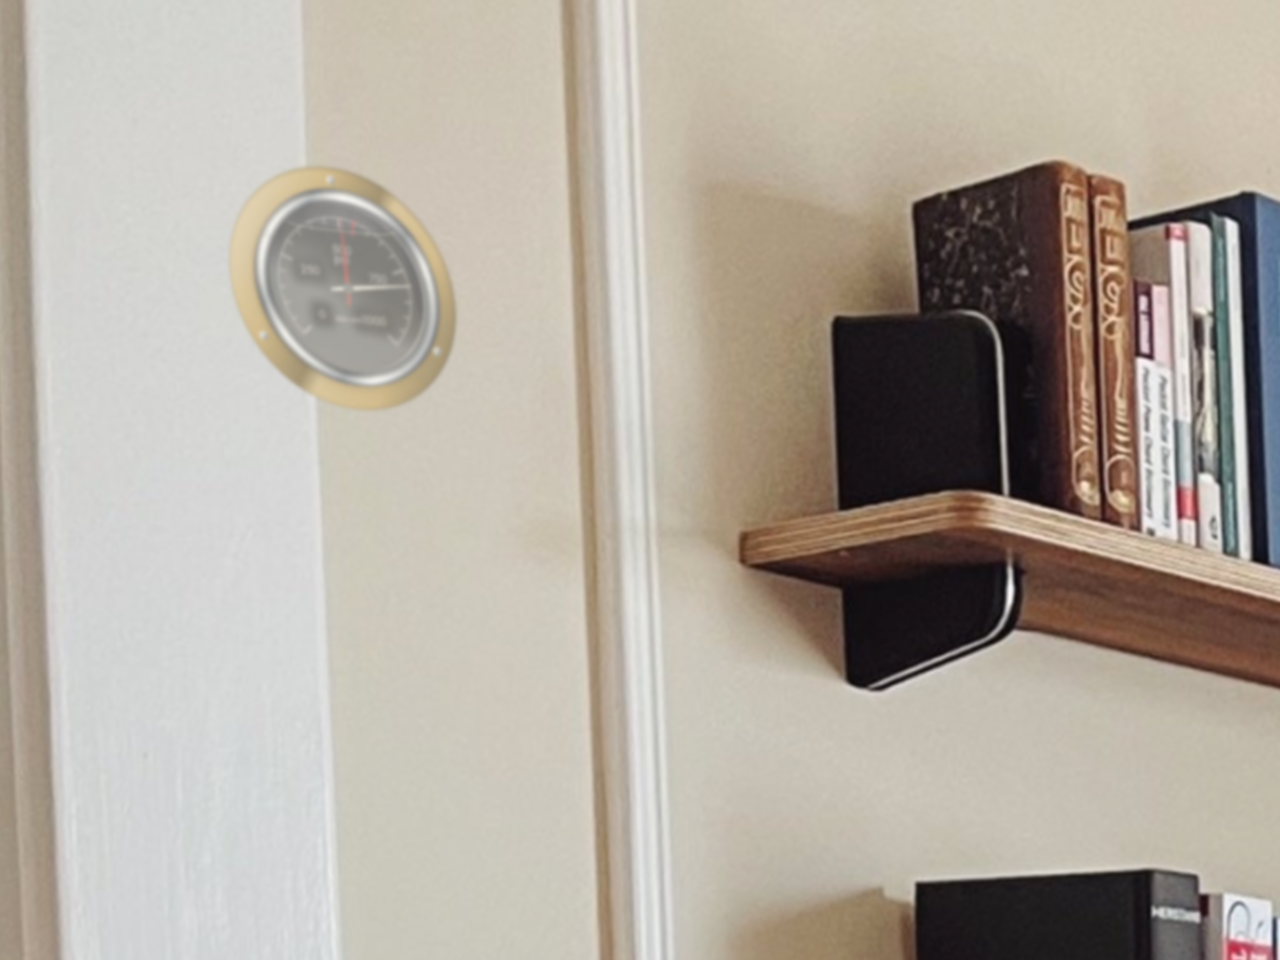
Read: 800psi
